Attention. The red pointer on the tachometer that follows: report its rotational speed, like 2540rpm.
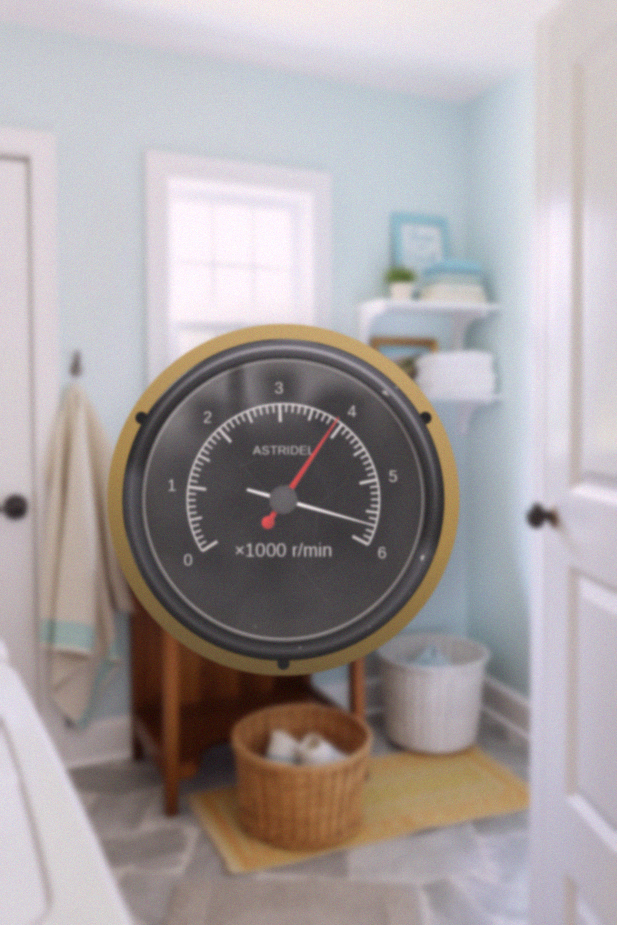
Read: 3900rpm
